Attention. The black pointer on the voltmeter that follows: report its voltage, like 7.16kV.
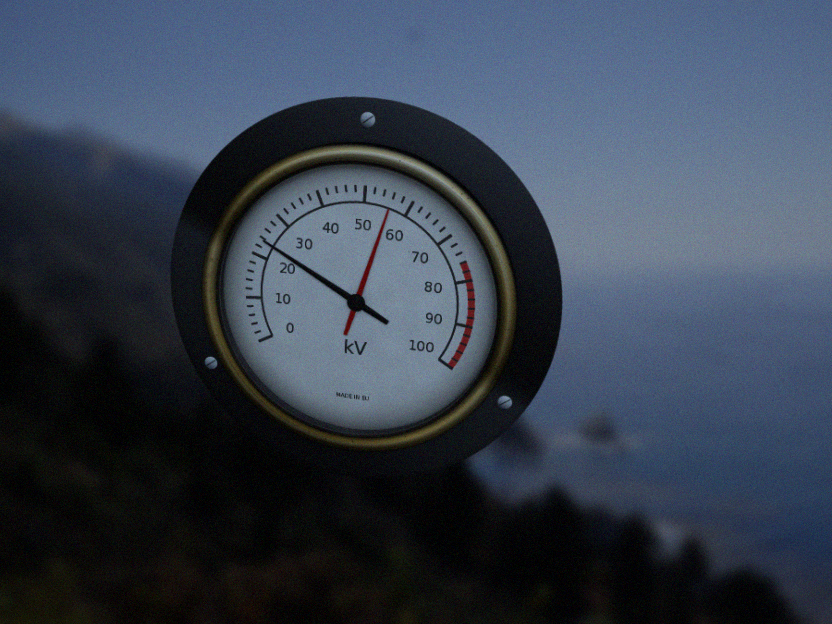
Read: 24kV
